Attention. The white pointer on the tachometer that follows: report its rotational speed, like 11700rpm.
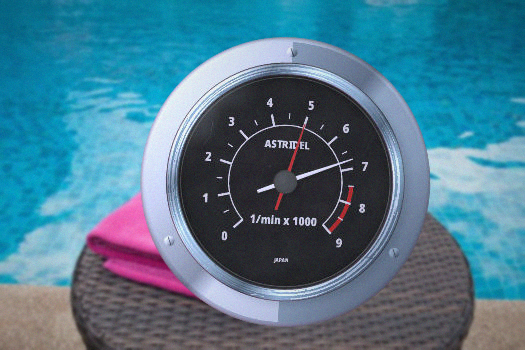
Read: 6750rpm
